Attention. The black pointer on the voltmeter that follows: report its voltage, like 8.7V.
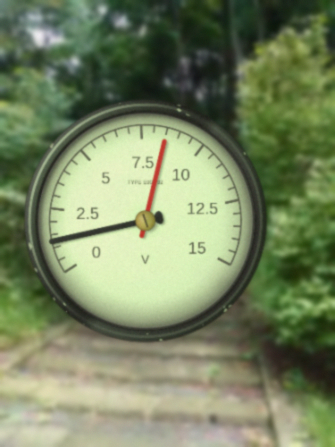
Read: 1.25V
